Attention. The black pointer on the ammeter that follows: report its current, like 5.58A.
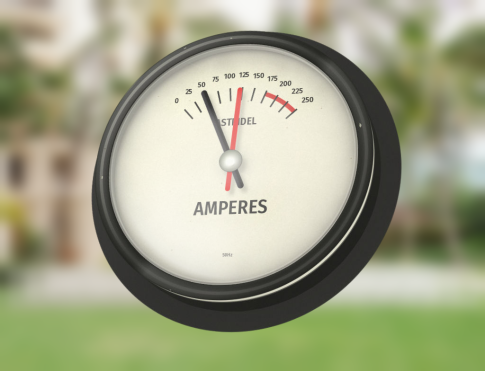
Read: 50A
